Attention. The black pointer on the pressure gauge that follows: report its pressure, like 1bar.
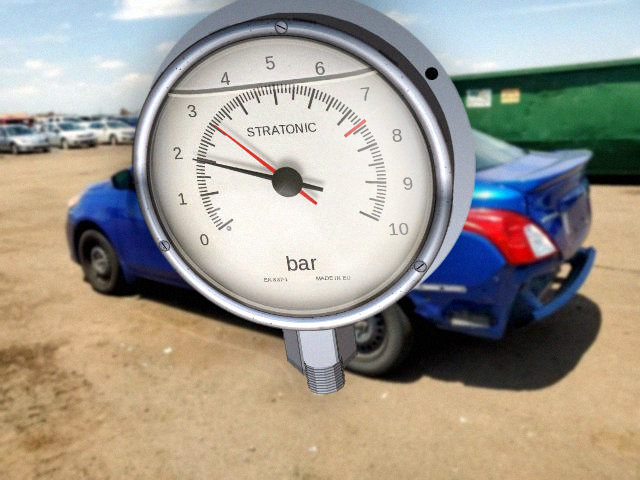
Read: 2bar
